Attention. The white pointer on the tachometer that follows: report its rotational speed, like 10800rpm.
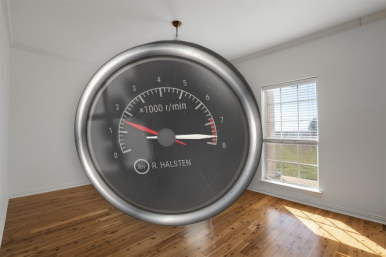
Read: 7600rpm
